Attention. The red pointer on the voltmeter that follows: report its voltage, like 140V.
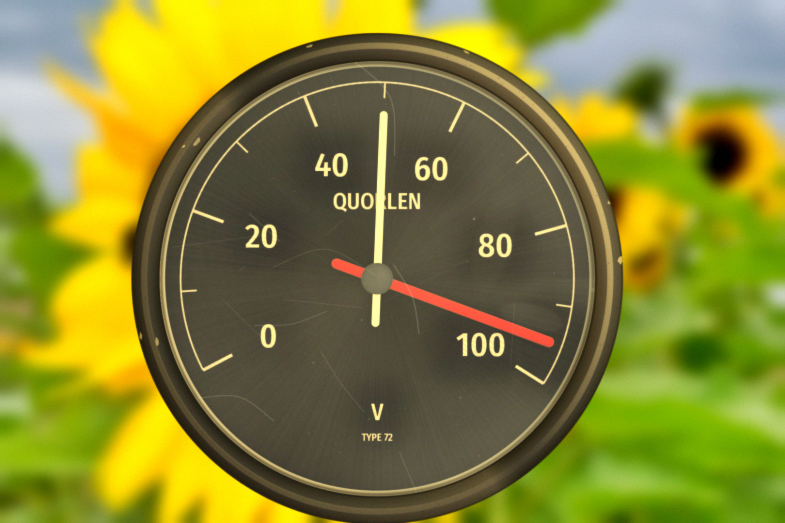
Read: 95V
